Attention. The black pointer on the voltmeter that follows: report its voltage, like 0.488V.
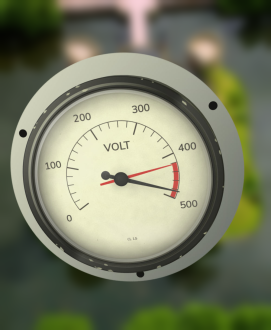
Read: 480V
